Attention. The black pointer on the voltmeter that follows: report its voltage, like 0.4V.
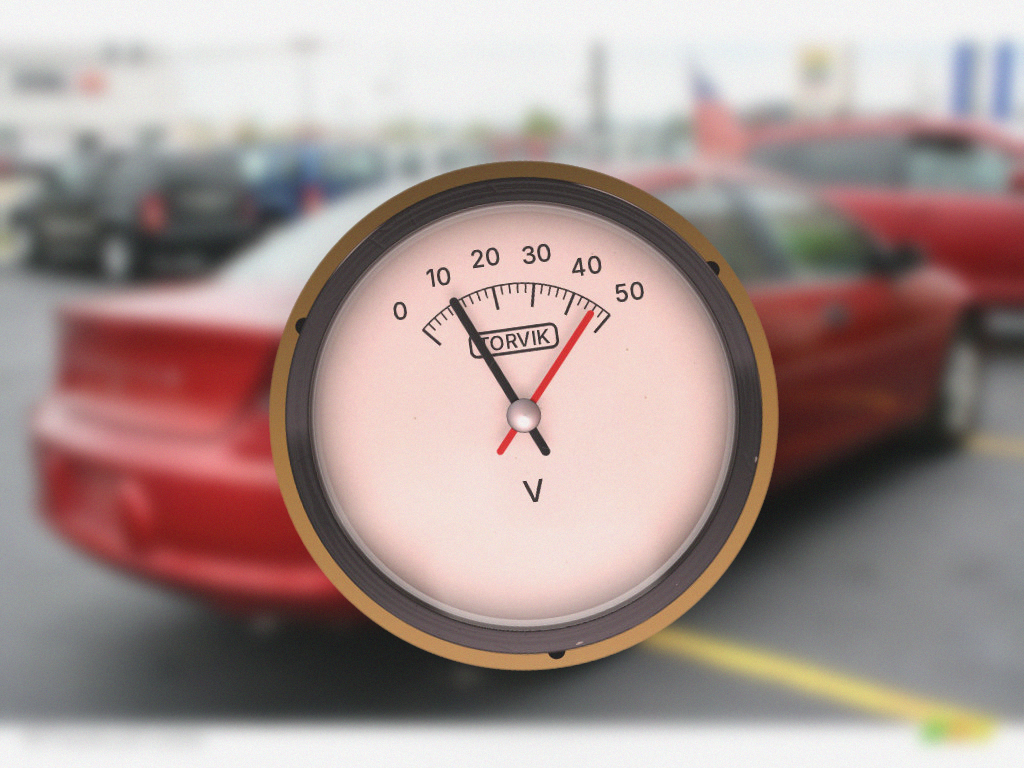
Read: 10V
